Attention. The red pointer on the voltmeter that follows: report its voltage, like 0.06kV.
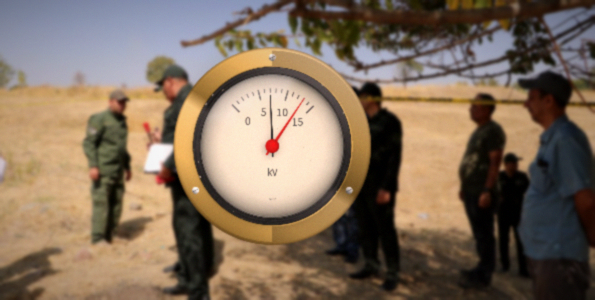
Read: 13kV
